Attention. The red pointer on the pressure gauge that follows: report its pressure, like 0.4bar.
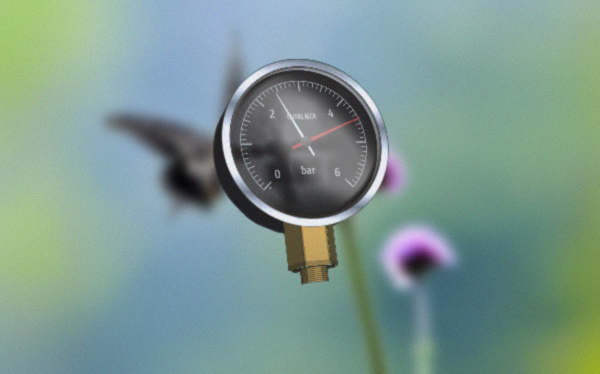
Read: 4.5bar
